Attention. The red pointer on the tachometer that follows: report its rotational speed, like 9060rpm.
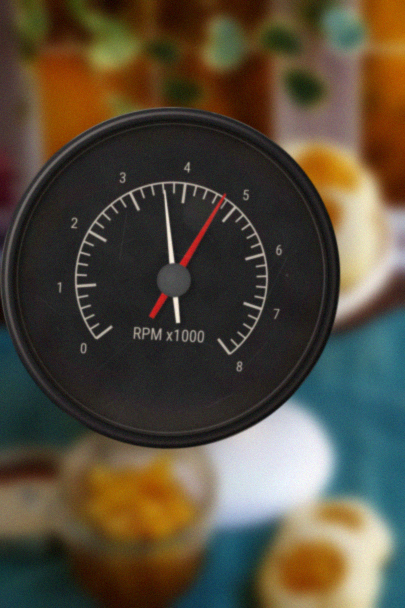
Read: 4700rpm
